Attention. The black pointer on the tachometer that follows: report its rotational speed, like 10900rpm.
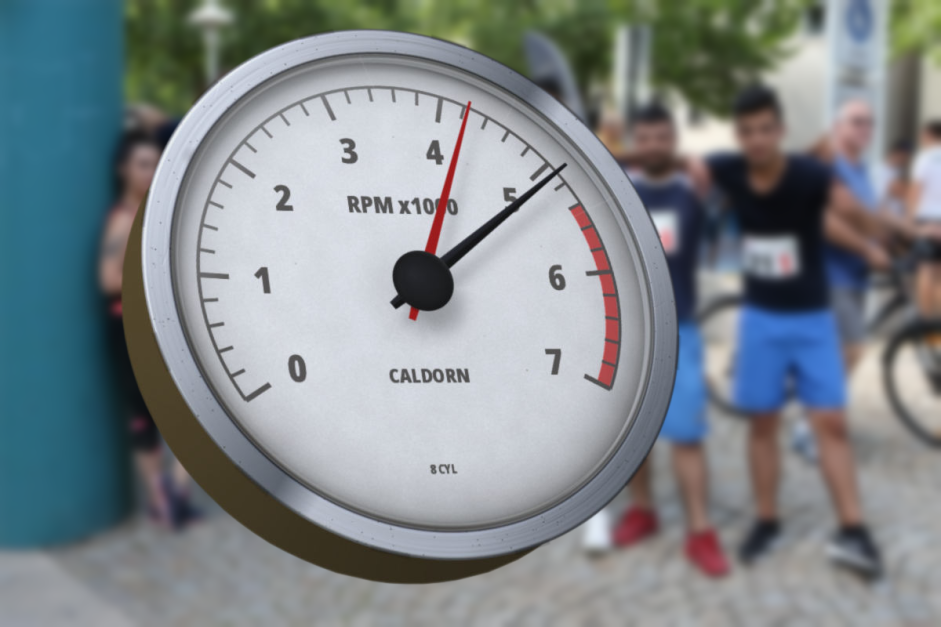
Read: 5100rpm
